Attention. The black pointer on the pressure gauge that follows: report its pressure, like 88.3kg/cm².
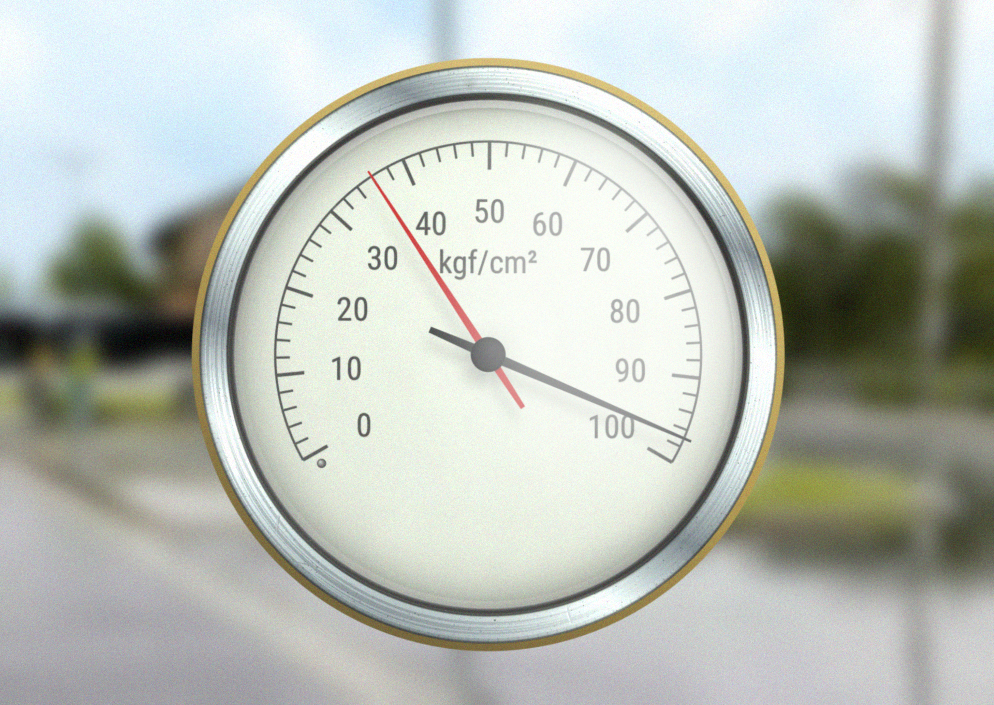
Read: 97kg/cm²
